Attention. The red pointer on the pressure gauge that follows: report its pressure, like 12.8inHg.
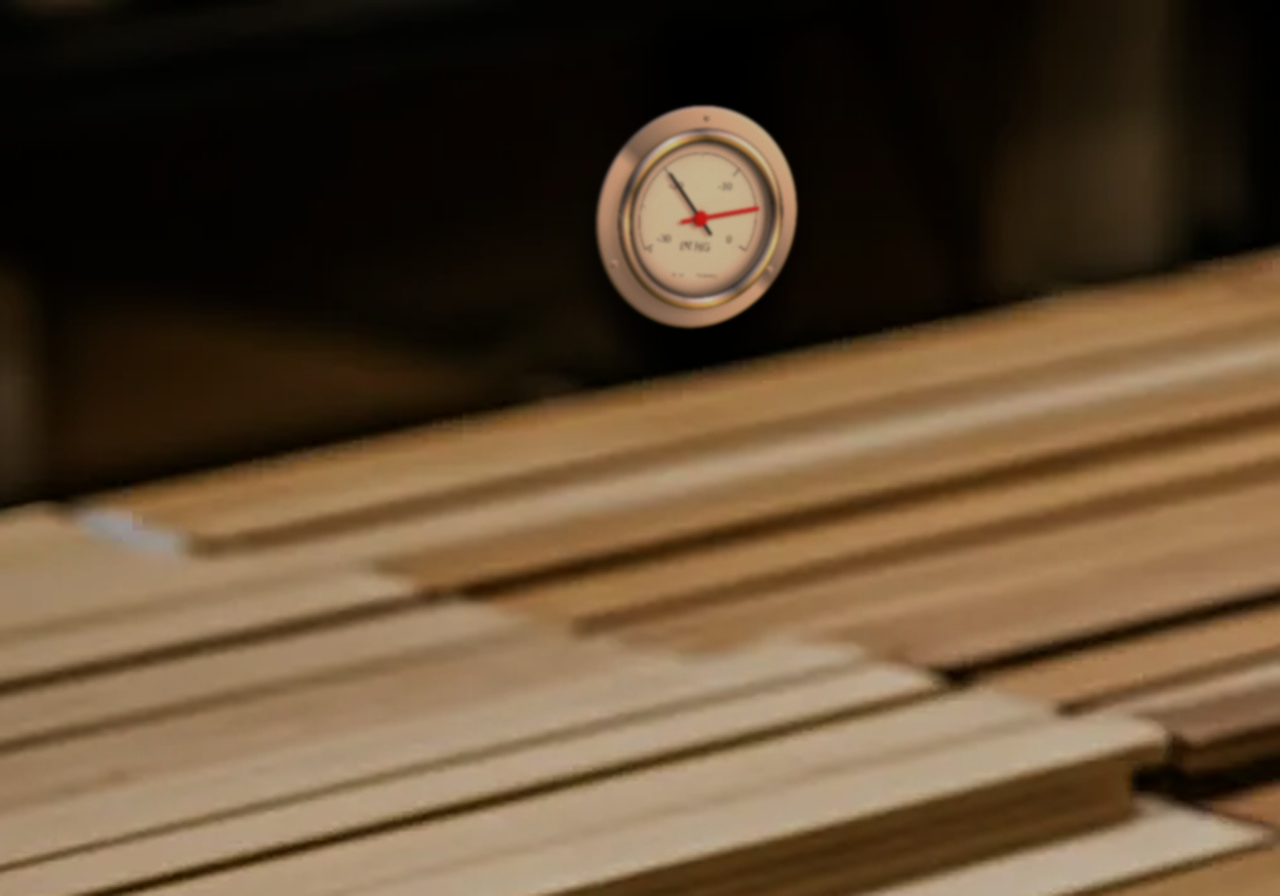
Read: -5inHg
